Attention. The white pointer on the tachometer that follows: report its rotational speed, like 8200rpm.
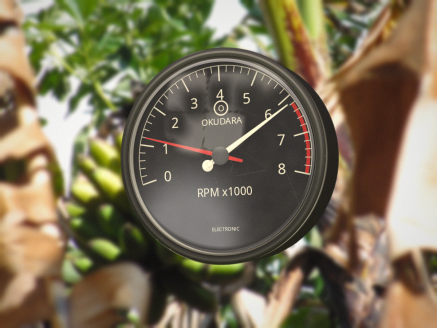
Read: 6200rpm
